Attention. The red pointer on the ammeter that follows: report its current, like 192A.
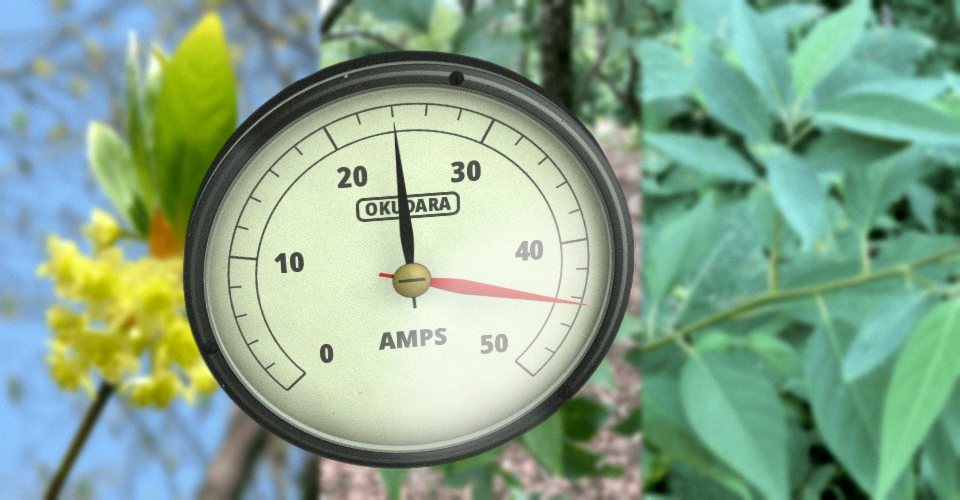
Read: 44A
